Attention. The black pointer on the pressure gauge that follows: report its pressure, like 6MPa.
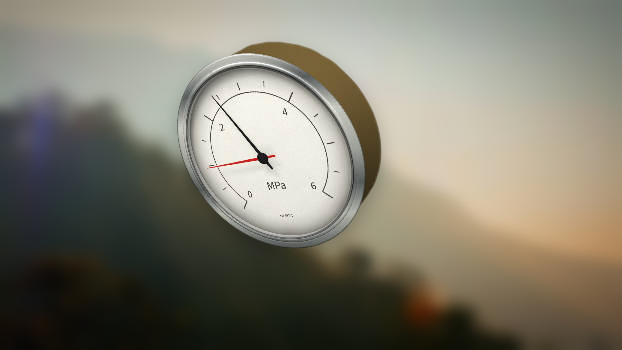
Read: 2.5MPa
